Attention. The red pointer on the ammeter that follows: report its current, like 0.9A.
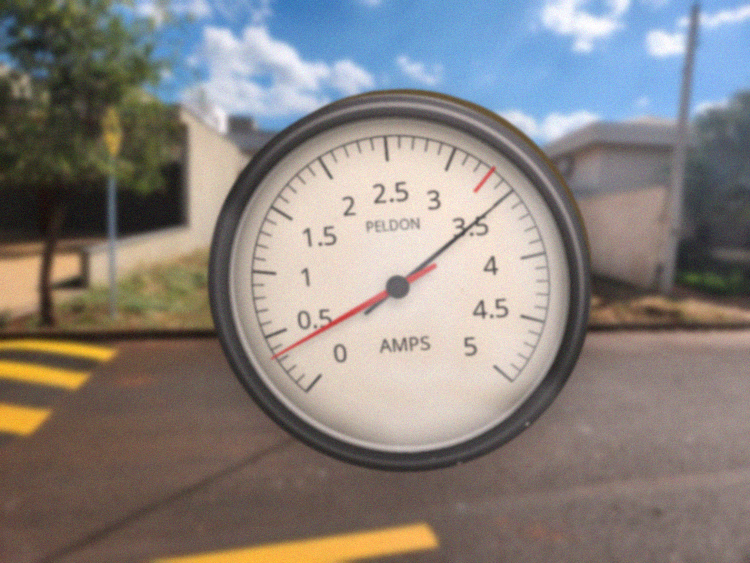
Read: 0.35A
